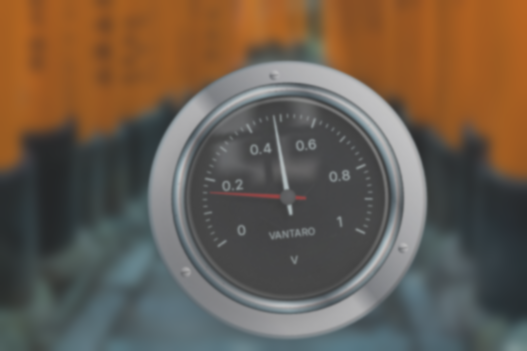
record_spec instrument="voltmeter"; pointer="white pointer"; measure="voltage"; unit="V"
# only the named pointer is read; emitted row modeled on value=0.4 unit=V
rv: value=0.48 unit=V
